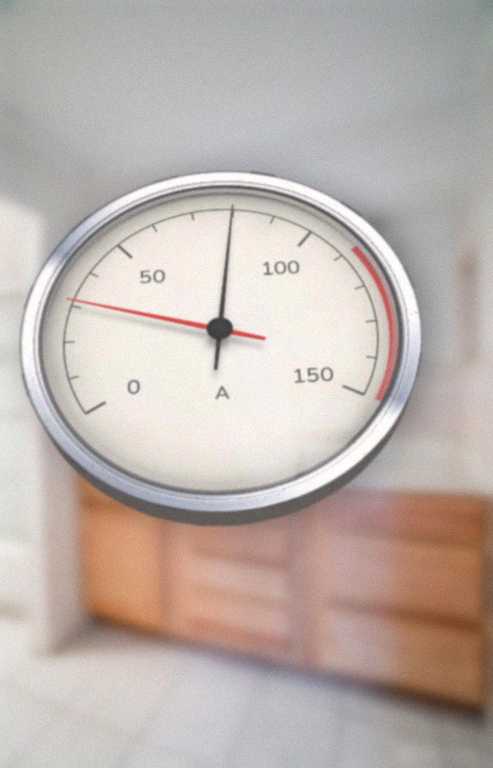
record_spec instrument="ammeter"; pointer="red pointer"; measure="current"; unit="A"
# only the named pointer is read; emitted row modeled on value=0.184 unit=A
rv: value=30 unit=A
